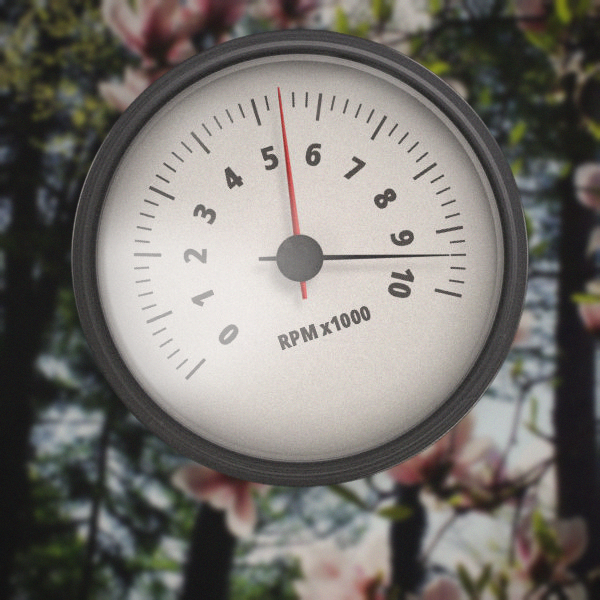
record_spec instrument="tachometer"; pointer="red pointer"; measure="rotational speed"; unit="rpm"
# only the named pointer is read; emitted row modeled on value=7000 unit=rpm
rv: value=5400 unit=rpm
